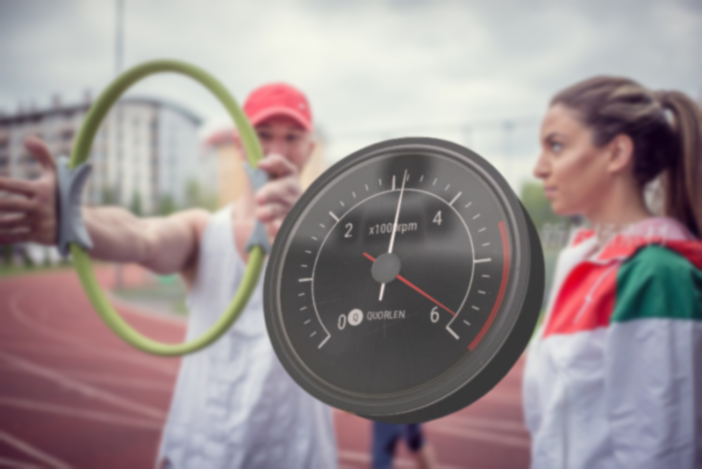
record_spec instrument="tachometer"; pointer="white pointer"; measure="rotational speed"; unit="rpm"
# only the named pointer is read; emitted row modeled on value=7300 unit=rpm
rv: value=3200 unit=rpm
